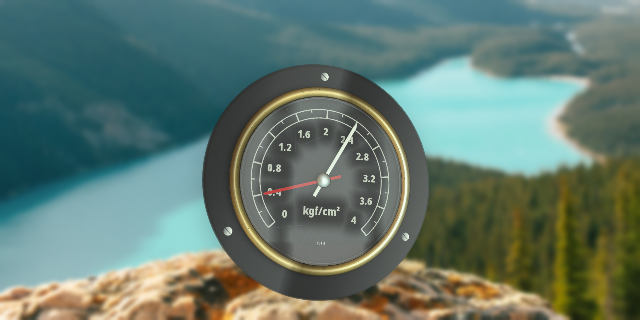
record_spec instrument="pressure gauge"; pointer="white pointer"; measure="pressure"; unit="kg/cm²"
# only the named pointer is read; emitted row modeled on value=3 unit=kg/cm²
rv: value=2.4 unit=kg/cm²
